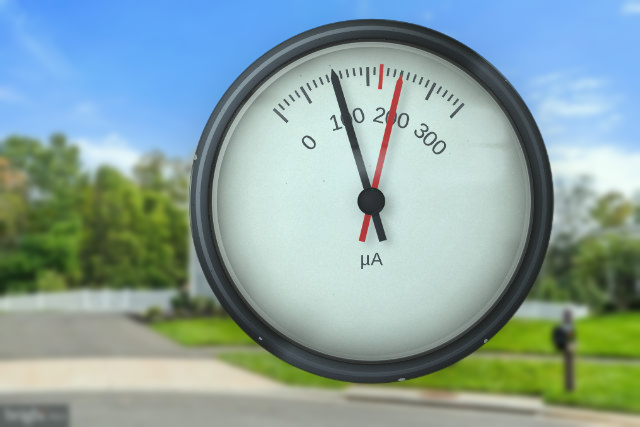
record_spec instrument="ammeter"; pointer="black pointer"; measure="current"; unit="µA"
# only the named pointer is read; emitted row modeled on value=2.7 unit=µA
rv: value=100 unit=µA
